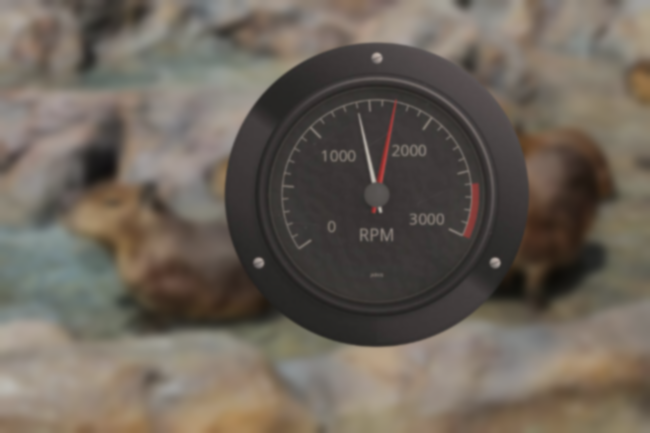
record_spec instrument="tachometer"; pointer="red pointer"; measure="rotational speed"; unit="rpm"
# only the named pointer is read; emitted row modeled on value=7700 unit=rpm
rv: value=1700 unit=rpm
